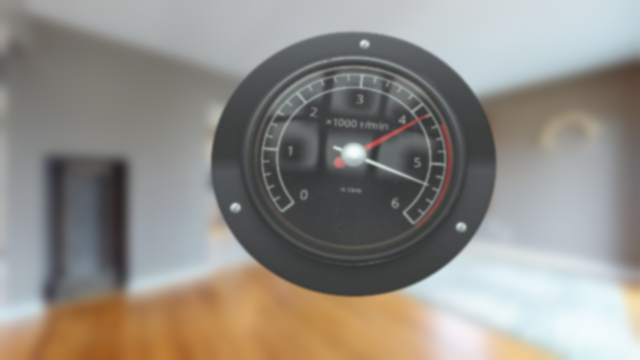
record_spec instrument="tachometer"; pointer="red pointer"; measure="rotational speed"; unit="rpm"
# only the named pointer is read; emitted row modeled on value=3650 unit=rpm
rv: value=4200 unit=rpm
